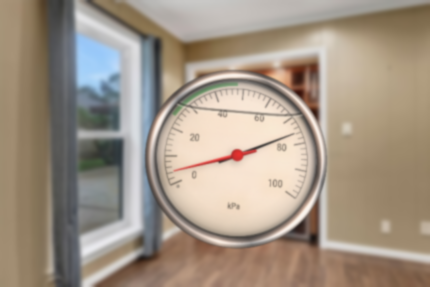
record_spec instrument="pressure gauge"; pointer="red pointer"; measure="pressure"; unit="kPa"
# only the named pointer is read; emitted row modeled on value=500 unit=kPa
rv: value=4 unit=kPa
